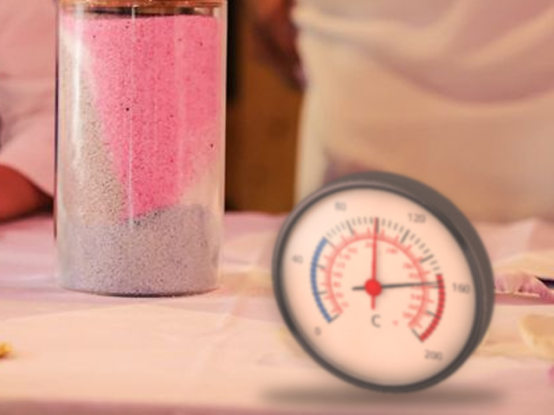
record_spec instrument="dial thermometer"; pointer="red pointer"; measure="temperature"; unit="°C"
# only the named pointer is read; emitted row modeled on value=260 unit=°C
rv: value=100 unit=°C
